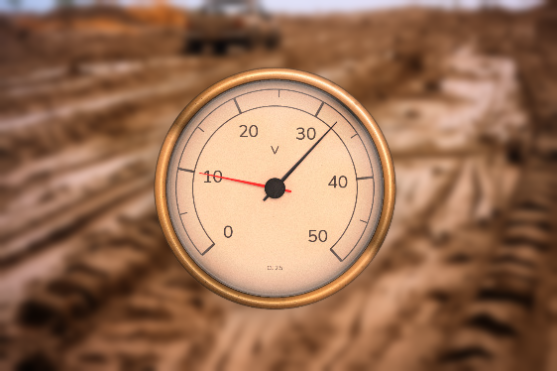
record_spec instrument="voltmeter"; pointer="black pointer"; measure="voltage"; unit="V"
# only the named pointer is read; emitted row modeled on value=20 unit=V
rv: value=32.5 unit=V
